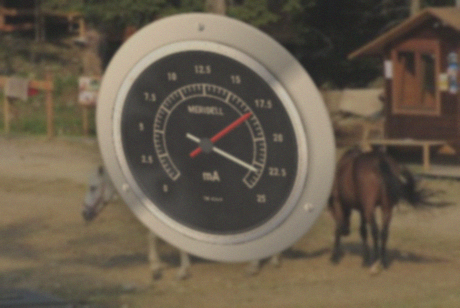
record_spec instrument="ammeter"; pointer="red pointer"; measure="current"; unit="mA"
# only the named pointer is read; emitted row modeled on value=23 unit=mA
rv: value=17.5 unit=mA
